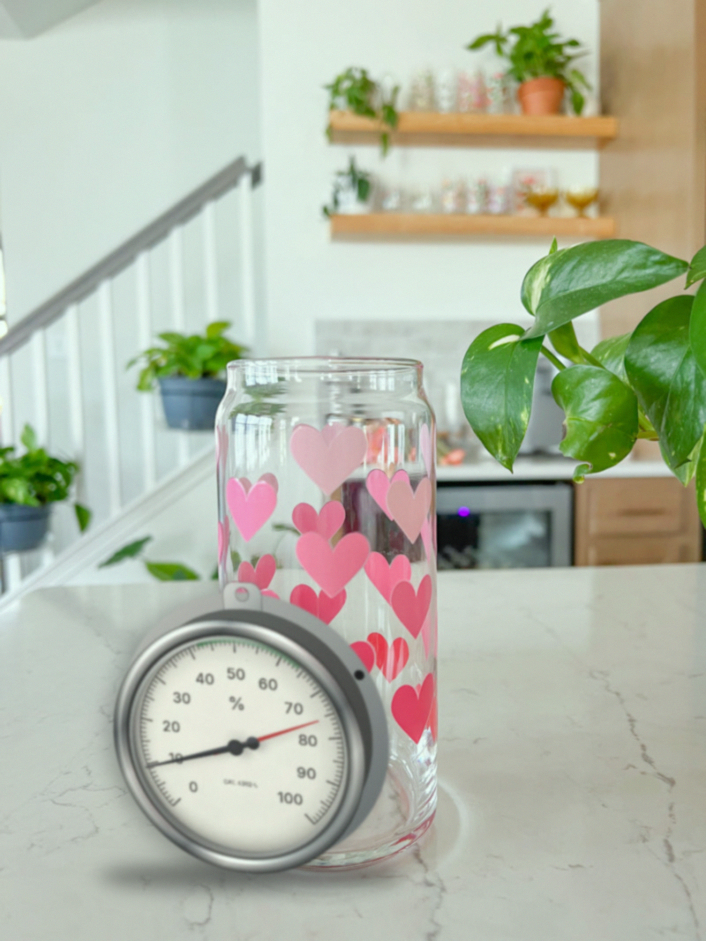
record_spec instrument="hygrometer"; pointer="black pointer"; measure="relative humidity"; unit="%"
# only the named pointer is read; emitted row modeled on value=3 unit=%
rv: value=10 unit=%
